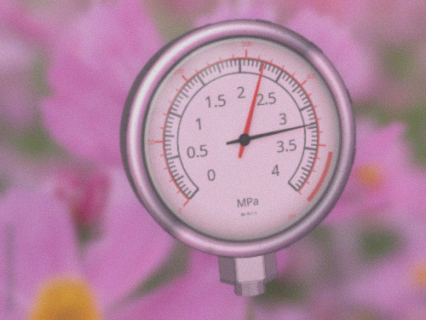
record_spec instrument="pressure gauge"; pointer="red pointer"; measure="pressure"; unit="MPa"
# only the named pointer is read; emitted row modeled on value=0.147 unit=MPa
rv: value=2.25 unit=MPa
